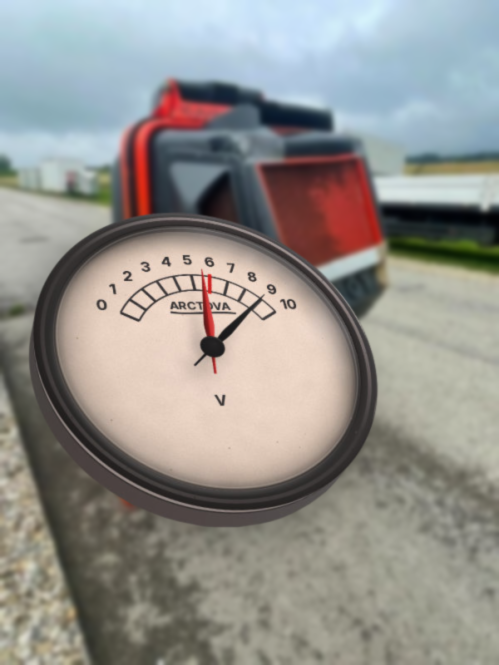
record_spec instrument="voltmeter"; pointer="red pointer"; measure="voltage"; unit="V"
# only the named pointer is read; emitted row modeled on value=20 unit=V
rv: value=5.5 unit=V
